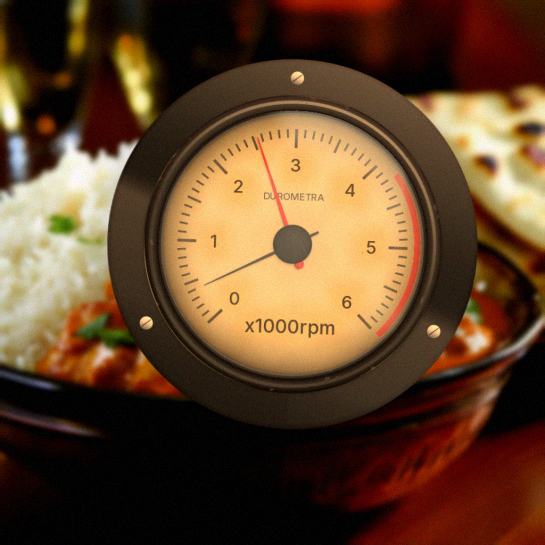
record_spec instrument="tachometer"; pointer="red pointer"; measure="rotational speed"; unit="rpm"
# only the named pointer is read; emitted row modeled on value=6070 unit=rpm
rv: value=2550 unit=rpm
